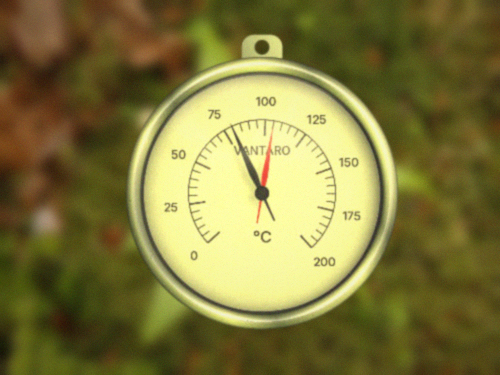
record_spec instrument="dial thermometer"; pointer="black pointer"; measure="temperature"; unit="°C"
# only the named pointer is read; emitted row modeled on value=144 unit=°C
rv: value=80 unit=°C
